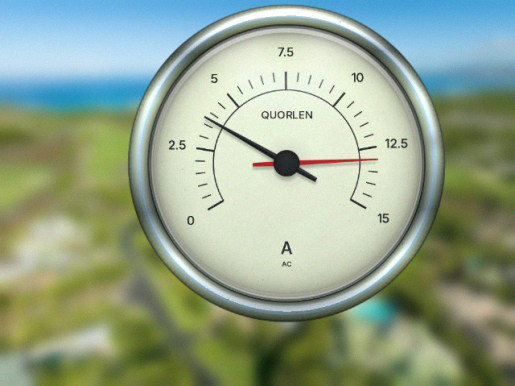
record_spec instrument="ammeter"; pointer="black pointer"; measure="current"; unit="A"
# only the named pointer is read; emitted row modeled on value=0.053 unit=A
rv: value=3.75 unit=A
